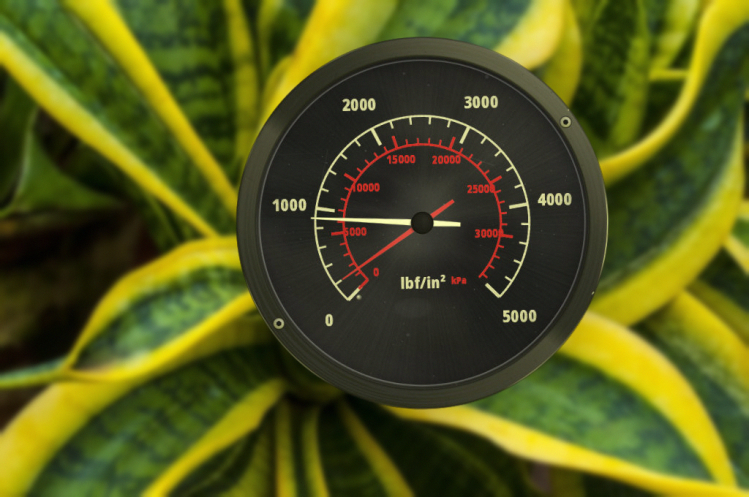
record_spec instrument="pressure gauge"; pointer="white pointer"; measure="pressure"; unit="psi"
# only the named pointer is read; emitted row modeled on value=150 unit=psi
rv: value=900 unit=psi
